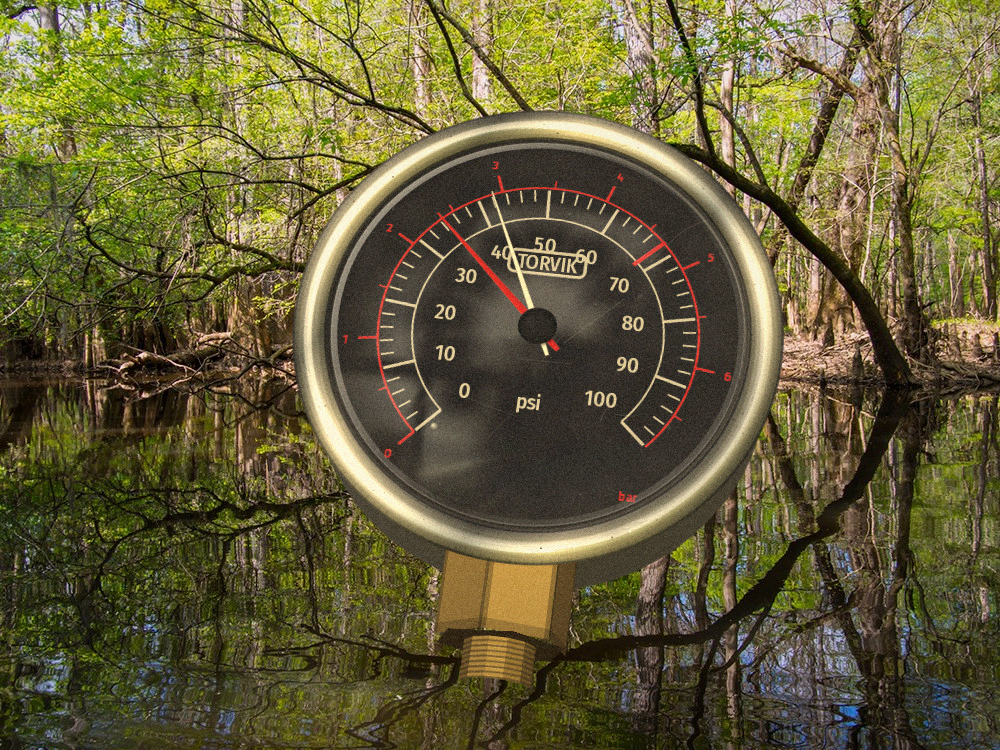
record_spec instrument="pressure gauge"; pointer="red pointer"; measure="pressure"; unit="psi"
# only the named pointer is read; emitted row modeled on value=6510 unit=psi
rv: value=34 unit=psi
